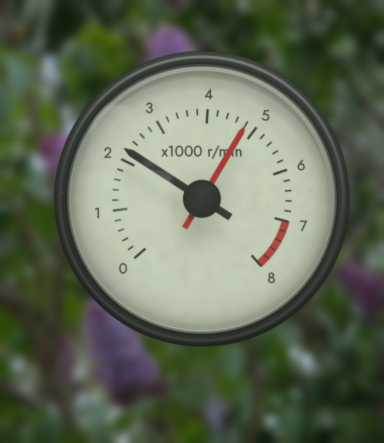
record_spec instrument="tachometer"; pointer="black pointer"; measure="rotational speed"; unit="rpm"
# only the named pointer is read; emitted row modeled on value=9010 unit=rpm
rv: value=2200 unit=rpm
